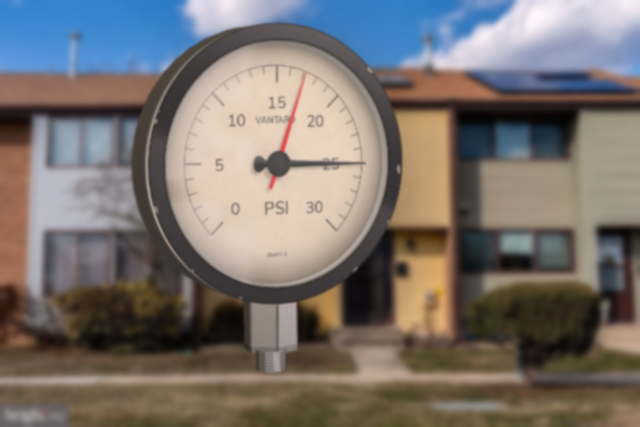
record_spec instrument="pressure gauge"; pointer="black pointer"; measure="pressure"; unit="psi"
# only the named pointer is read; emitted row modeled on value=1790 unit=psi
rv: value=25 unit=psi
